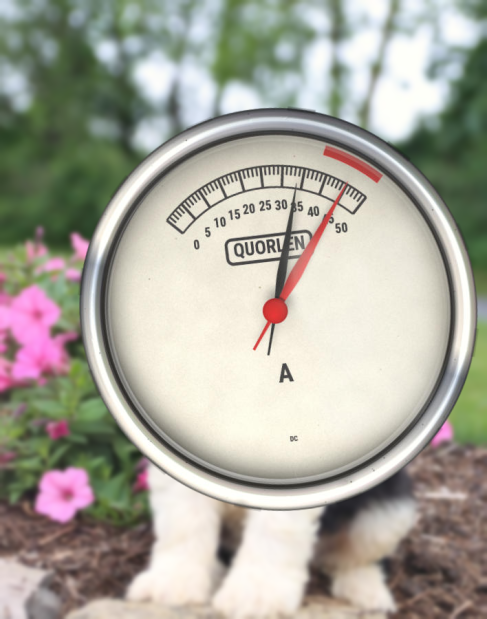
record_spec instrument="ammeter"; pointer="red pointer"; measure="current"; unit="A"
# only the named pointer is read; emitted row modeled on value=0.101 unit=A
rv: value=45 unit=A
